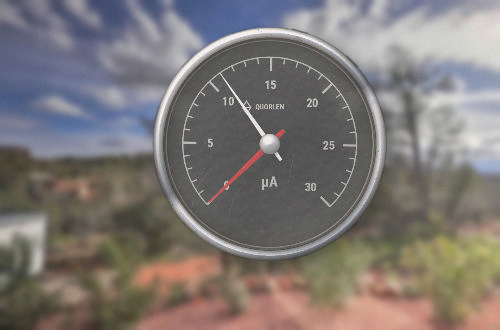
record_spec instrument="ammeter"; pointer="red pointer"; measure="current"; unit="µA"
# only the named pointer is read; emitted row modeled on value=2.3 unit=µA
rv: value=0 unit=µA
